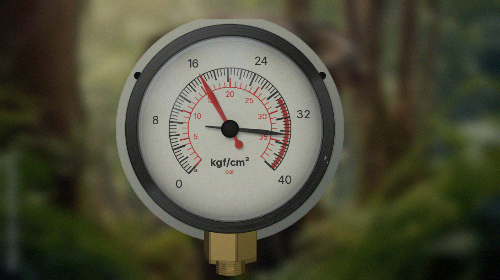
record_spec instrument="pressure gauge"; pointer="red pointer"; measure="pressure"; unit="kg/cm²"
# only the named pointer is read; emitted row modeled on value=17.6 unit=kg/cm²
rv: value=16 unit=kg/cm²
